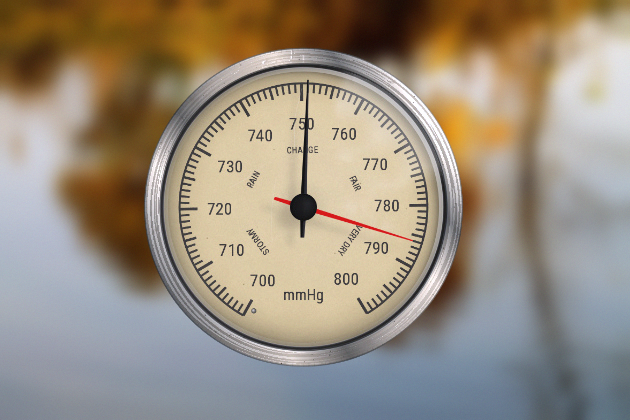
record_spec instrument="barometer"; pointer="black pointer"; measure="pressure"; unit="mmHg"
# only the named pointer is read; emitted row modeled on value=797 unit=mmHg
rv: value=751 unit=mmHg
